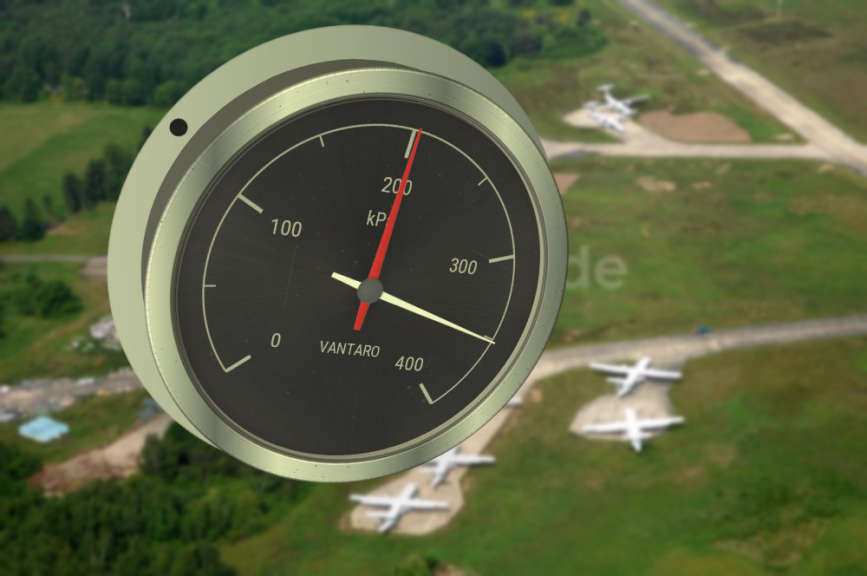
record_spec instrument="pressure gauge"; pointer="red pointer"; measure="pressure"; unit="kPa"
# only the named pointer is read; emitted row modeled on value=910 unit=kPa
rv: value=200 unit=kPa
